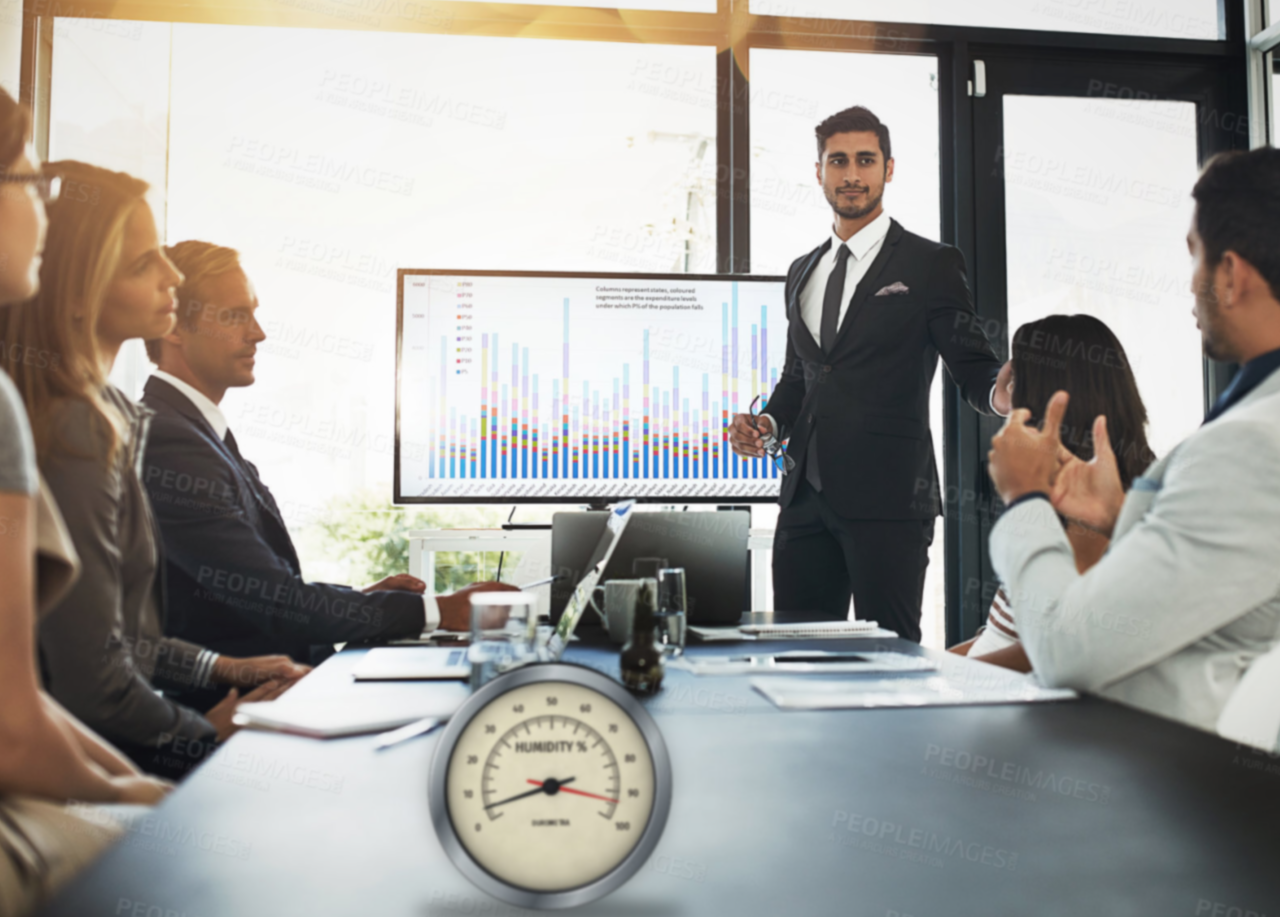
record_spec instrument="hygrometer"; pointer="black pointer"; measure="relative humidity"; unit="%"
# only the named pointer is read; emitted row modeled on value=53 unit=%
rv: value=5 unit=%
